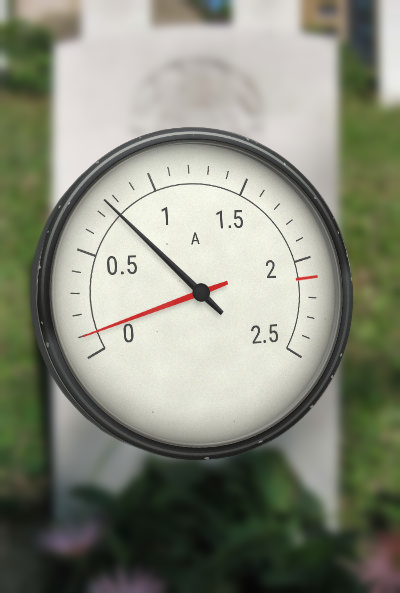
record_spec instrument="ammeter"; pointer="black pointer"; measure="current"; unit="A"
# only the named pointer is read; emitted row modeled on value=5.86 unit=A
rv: value=0.75 unit=A
